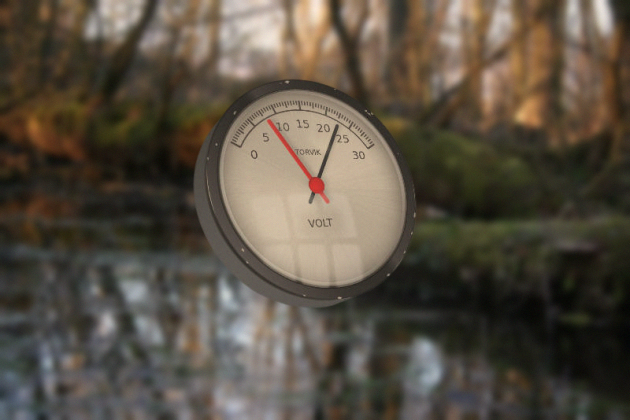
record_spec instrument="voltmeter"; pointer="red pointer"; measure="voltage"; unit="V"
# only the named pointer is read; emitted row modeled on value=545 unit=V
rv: value=7.5 unit=V
